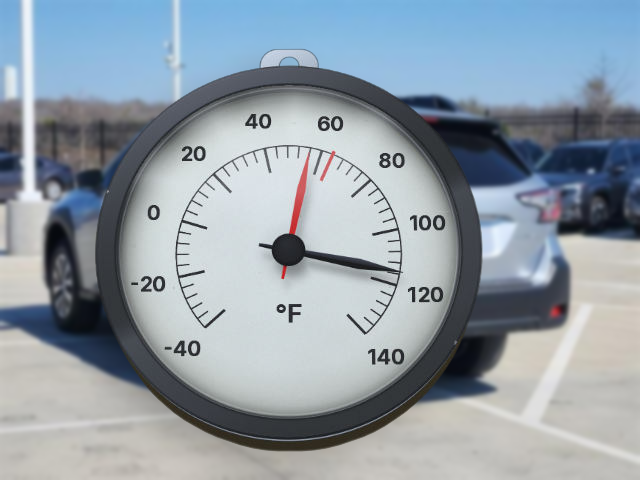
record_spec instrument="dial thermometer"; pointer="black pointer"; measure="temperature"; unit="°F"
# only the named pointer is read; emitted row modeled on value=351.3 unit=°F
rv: value=116 unit=°F
